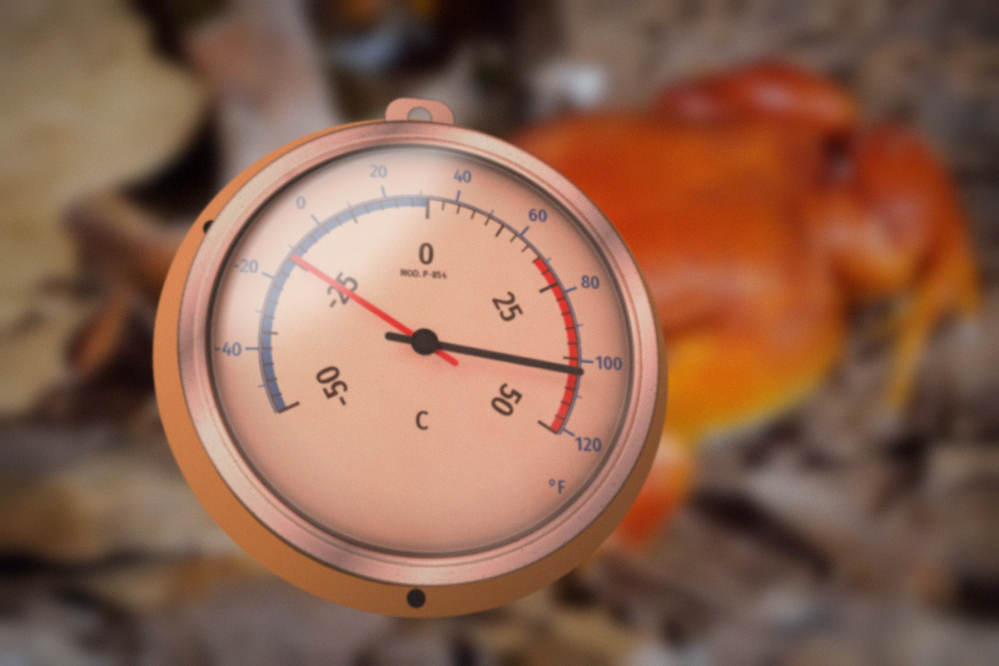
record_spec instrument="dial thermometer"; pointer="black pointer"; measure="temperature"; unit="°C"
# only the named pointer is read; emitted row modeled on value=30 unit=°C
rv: value=40 unit=°C
